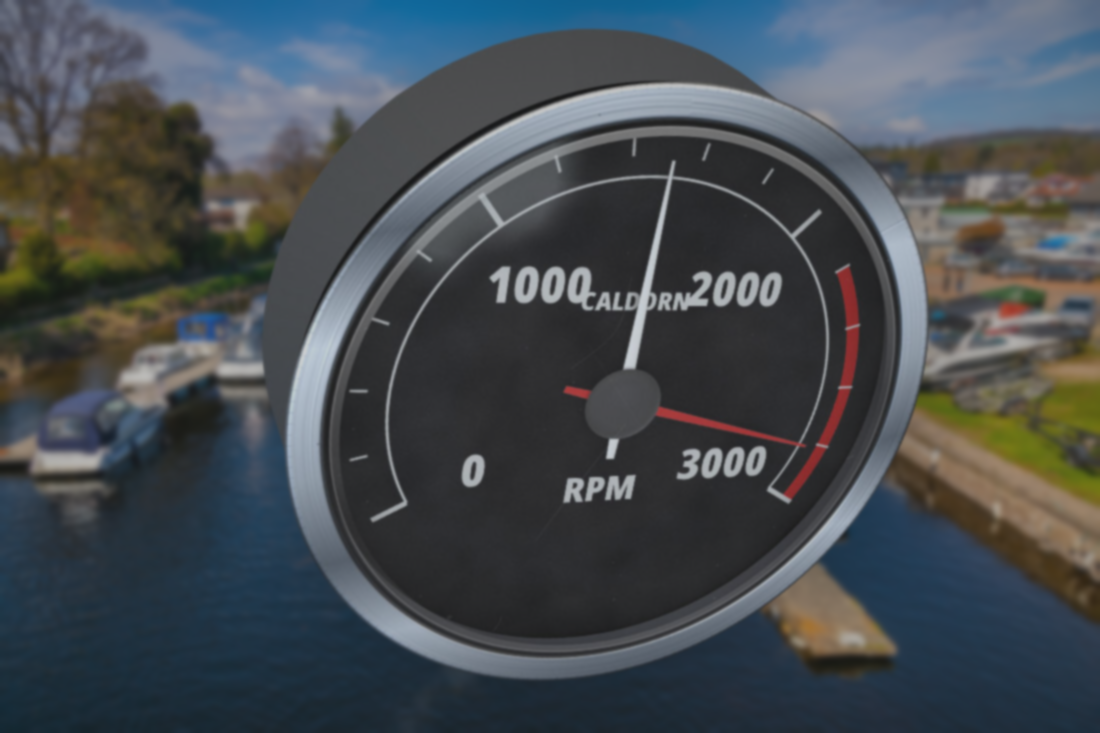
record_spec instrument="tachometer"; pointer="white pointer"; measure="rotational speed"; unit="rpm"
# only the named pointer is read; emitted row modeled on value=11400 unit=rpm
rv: value=1500 unit=rpm
